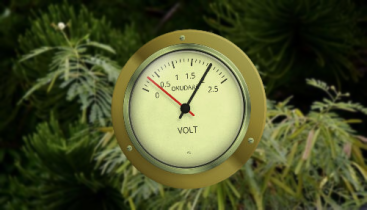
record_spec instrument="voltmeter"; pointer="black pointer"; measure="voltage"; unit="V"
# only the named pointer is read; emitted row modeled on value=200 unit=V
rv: value=2 unit=V
